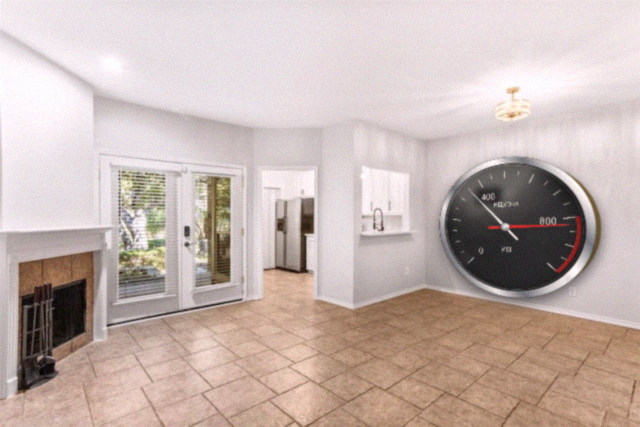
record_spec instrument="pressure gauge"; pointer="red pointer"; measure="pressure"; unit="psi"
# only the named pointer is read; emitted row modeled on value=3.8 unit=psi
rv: value=825 unit=psi
